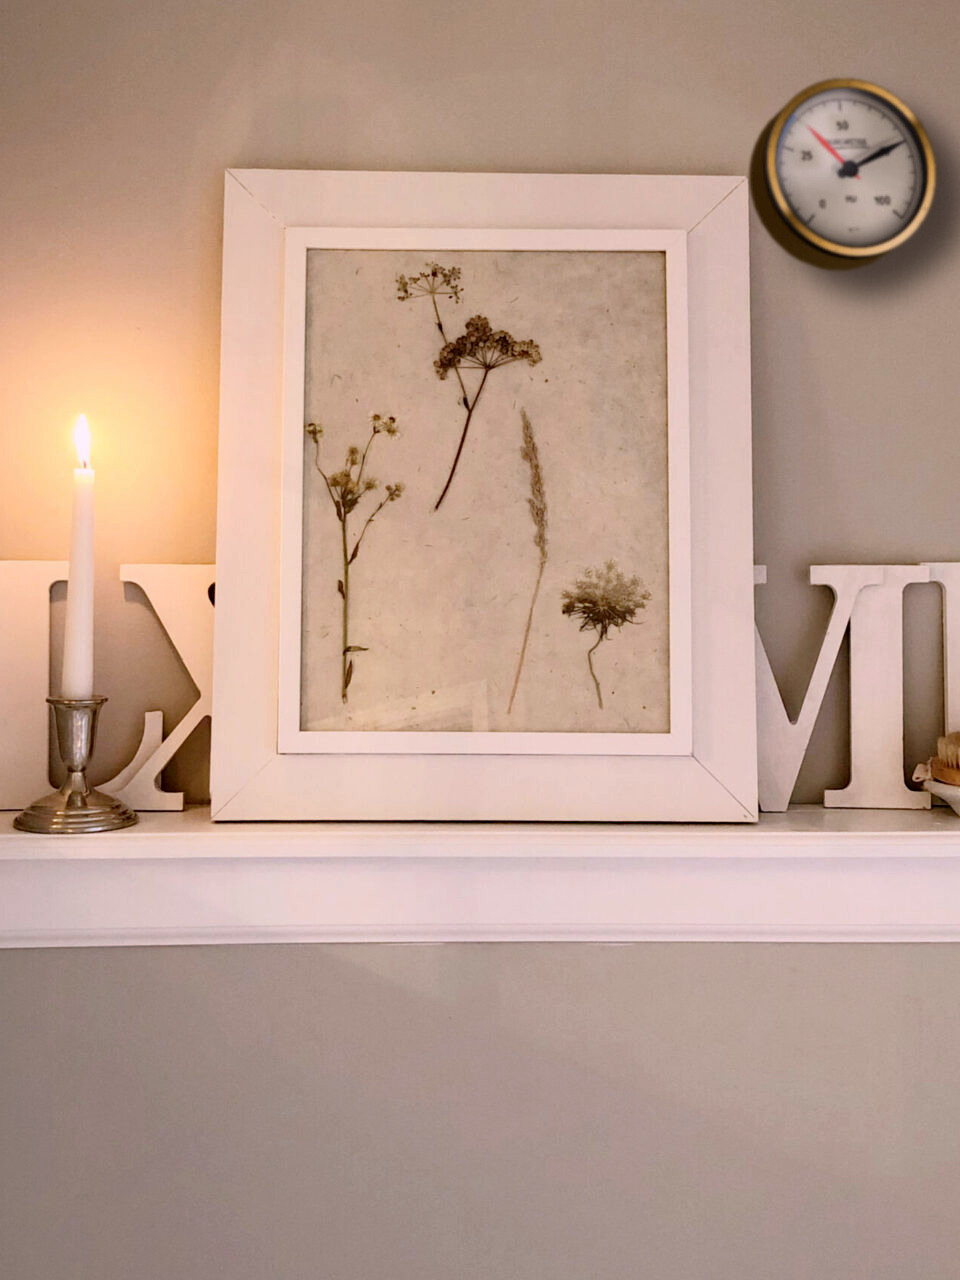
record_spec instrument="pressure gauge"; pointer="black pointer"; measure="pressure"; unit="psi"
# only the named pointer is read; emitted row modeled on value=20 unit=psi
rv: value=75 unit=psi
